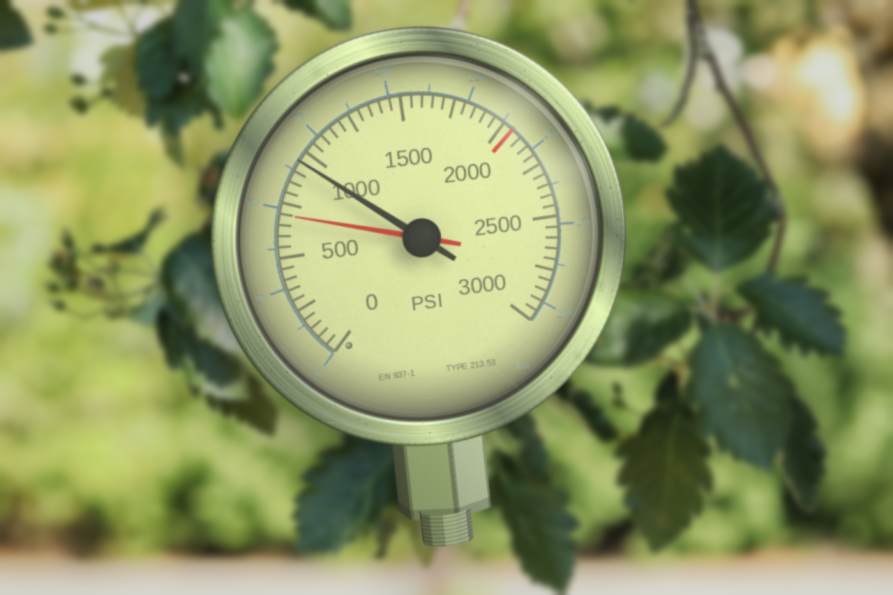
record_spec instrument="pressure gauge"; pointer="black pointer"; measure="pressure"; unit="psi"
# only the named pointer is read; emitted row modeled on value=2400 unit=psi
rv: value=950 unit=psi
